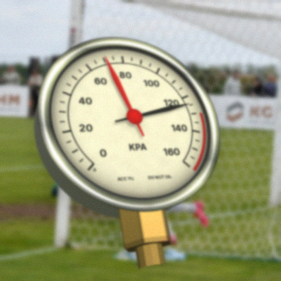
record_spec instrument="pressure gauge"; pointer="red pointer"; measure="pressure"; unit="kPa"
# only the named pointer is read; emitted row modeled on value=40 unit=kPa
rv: value=70 unit=kPa
